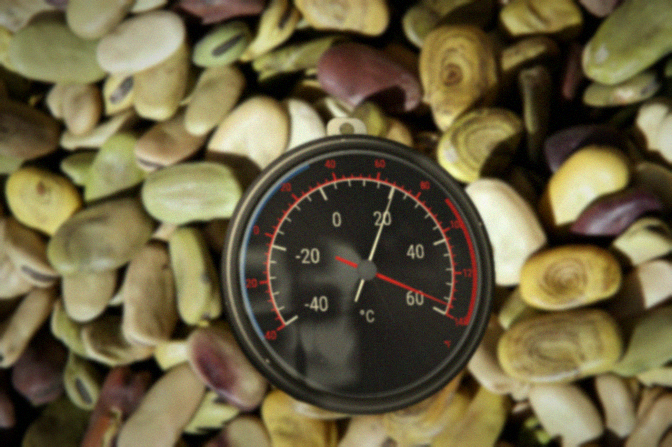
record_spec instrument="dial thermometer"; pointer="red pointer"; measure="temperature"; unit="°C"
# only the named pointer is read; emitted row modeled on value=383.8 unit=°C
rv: value=58 unit=°C
